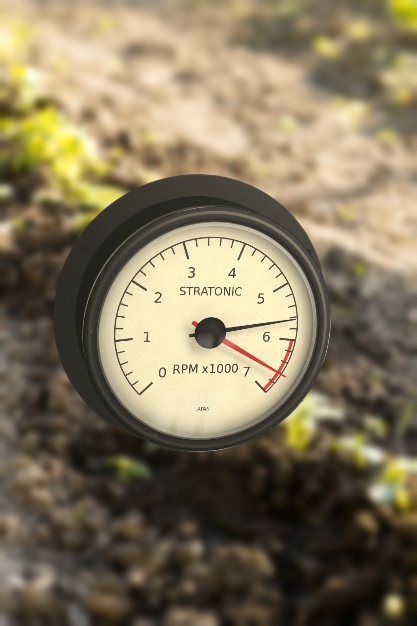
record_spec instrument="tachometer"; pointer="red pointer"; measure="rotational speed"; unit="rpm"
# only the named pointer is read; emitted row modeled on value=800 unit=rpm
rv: value=6600 unit=rpm
